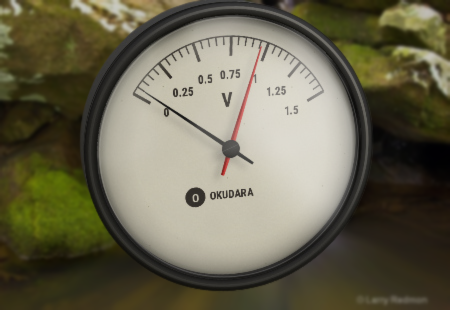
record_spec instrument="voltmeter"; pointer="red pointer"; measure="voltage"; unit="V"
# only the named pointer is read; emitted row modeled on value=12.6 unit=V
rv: value=0.95 unit=V
